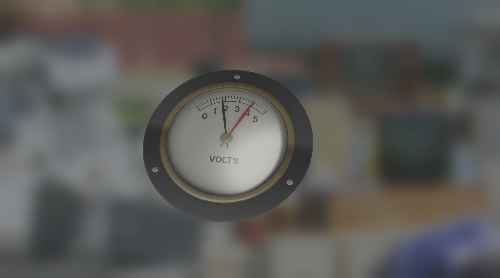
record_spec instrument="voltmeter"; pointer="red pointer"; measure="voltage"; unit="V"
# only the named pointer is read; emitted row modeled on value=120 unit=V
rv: value=4 unit=V
